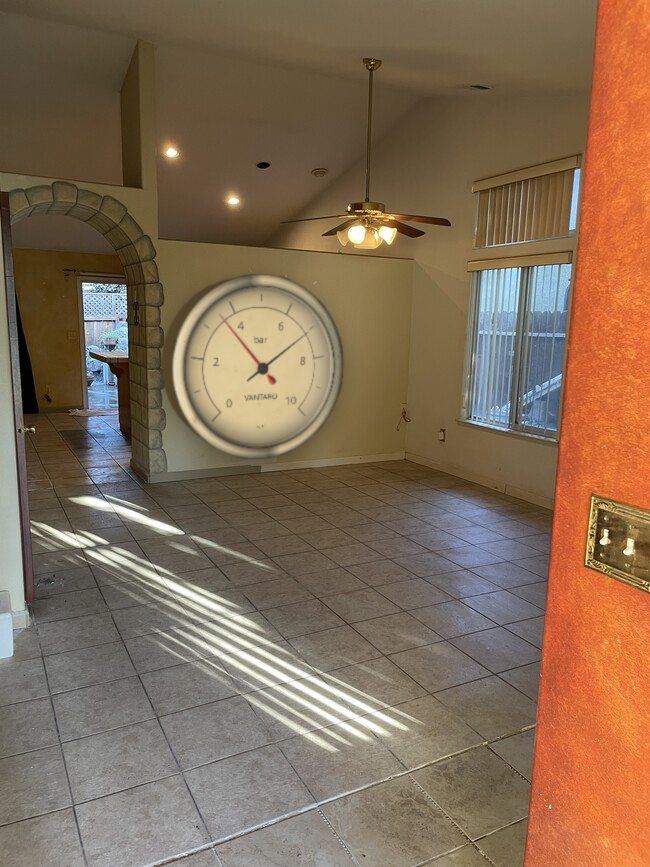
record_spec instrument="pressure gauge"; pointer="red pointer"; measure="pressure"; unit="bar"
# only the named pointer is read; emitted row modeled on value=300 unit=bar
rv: value=3.5 unit=bar
